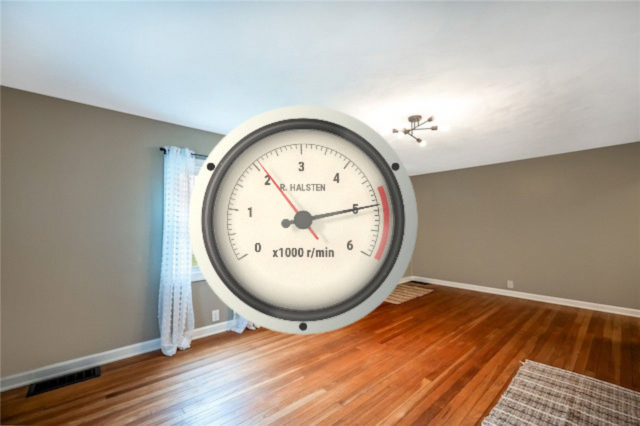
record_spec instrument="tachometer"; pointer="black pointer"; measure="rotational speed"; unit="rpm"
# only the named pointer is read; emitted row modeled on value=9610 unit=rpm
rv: value=5000 unit=rpm
